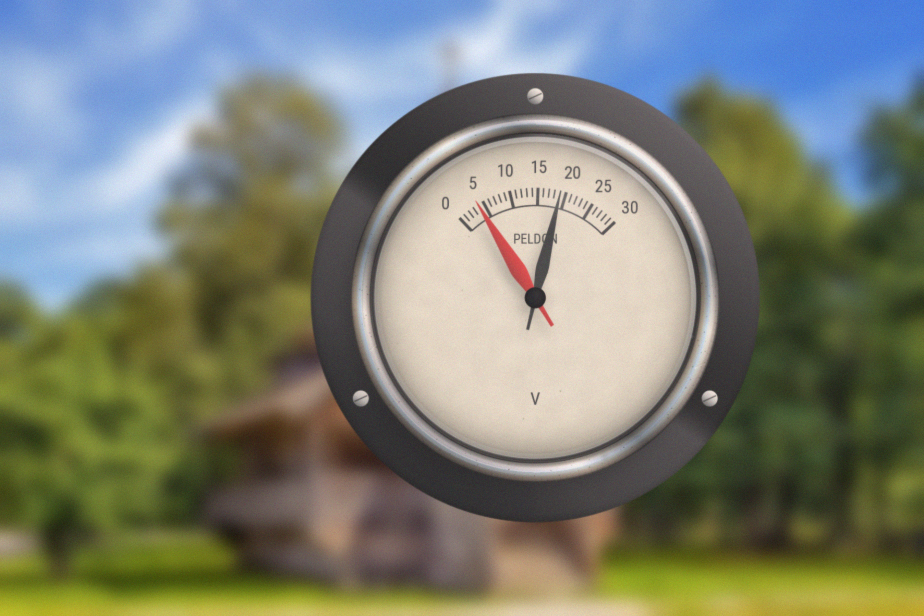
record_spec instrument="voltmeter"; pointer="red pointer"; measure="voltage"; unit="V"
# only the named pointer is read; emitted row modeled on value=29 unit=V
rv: value=4 unit=V
